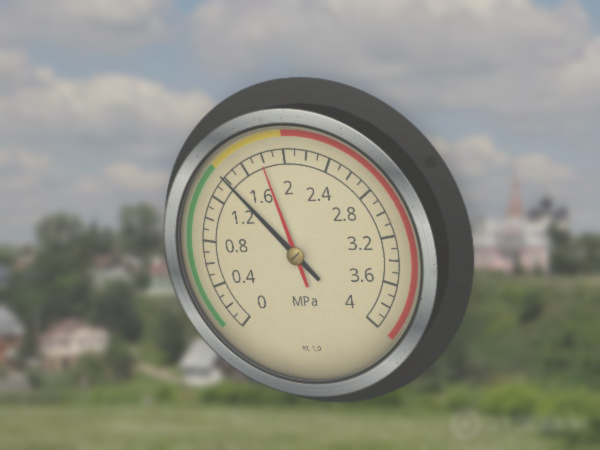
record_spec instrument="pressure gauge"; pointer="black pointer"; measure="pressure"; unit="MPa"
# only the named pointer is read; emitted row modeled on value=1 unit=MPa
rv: value=1.4 unit=MPa
